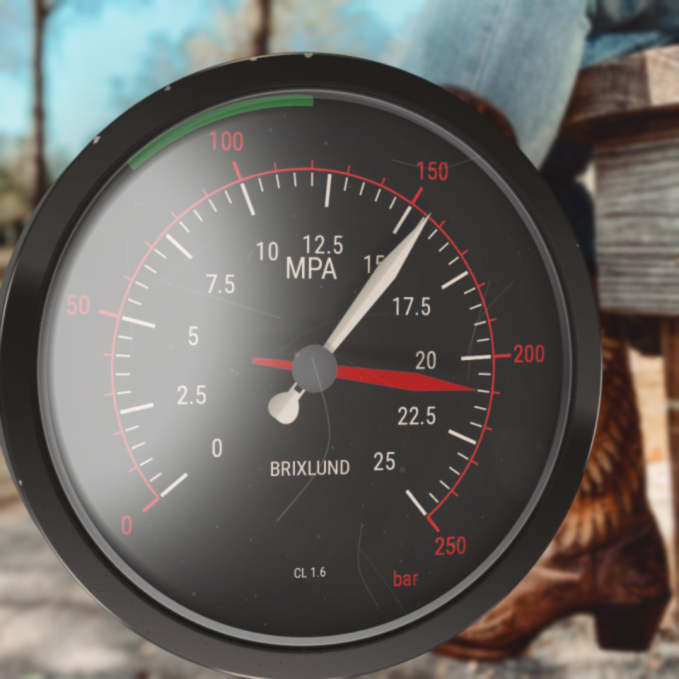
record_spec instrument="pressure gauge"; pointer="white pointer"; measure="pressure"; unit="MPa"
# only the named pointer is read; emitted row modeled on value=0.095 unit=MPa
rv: value=15.5 unit=MPa
